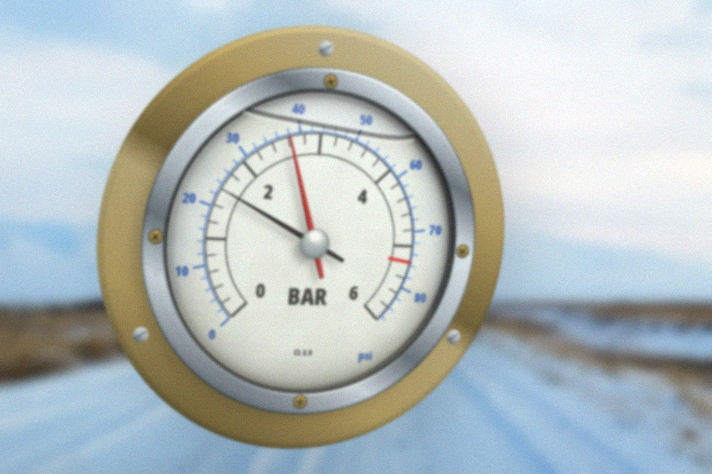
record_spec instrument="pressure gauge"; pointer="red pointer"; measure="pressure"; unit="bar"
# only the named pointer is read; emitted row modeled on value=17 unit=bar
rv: value=2.6 unit=bar
